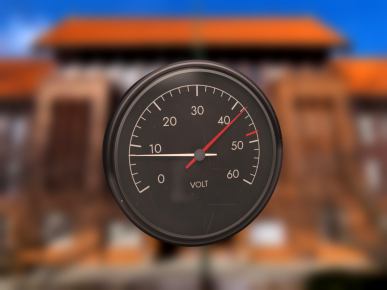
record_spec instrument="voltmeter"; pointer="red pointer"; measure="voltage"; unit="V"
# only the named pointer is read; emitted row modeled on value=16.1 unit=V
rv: value=42 unit=V
